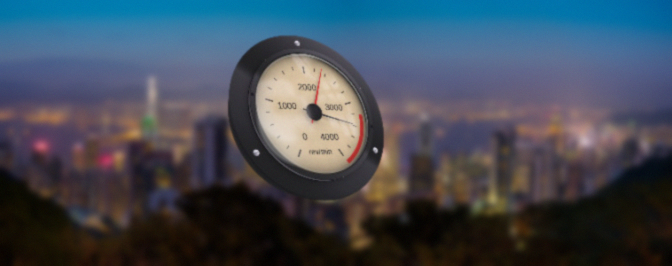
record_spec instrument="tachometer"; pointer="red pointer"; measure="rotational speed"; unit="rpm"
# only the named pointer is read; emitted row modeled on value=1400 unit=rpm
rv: value=2300 unit=rpm
